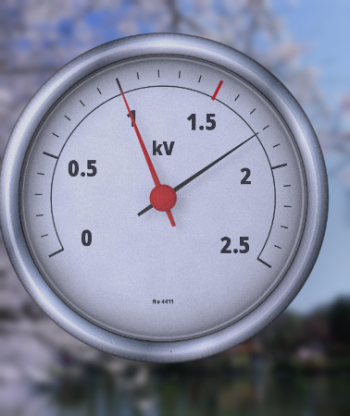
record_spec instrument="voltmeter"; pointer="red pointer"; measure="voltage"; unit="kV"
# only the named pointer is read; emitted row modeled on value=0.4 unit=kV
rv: value=1 unit=kV
